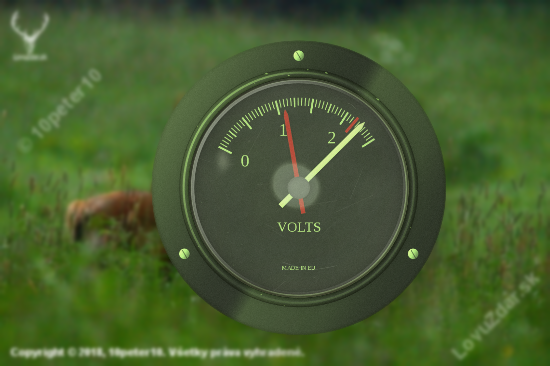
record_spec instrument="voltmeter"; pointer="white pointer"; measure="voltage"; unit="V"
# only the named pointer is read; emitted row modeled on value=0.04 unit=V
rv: value=2.25 unit=V
